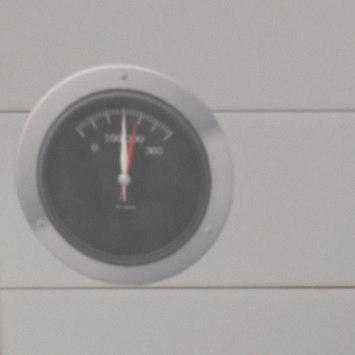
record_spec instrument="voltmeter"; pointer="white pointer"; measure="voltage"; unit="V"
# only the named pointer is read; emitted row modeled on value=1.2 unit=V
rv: value=150 unit=V
